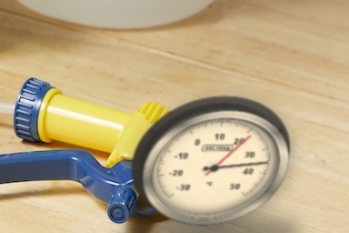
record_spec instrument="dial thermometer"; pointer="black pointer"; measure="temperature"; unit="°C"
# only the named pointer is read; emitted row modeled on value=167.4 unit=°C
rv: value=35 unit=°C
